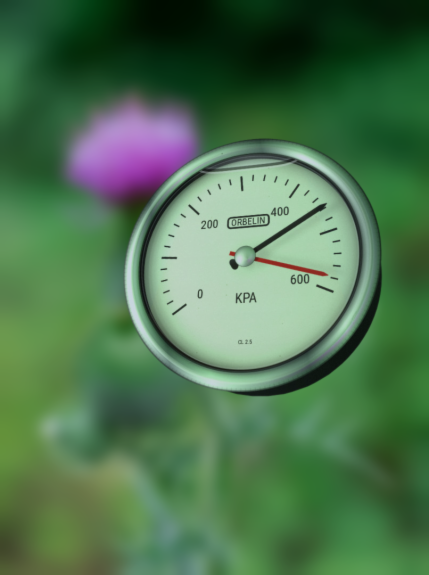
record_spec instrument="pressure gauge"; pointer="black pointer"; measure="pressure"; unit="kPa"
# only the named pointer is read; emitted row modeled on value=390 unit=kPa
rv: value=460 unit=kPa
